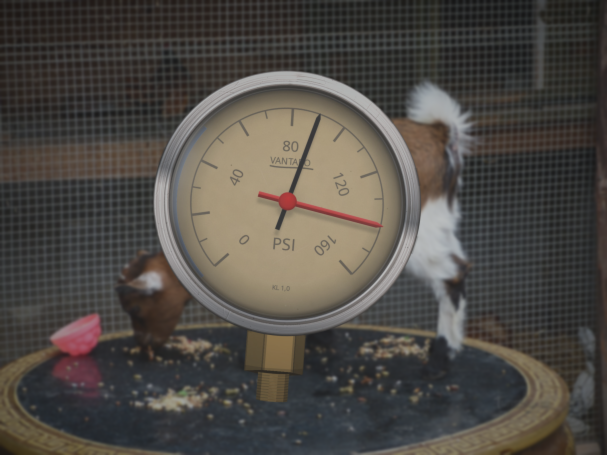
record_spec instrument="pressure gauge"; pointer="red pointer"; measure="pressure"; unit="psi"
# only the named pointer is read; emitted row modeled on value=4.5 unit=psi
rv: value=140 unit=psi
